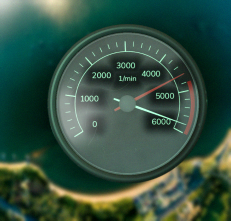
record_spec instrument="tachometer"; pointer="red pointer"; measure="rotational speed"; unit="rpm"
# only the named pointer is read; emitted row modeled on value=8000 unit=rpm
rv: value=4600 unit=rpm
